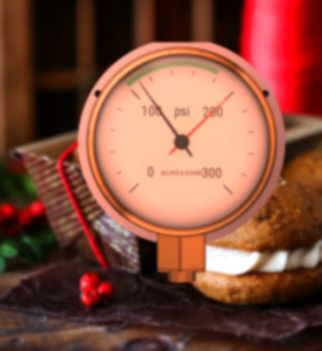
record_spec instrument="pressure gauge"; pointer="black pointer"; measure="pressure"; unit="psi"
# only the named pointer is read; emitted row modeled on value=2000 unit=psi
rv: value=110 unit=psi
